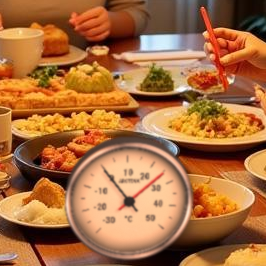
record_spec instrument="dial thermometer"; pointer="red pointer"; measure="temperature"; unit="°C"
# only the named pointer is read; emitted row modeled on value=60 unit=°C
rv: value=25 unit=°C
